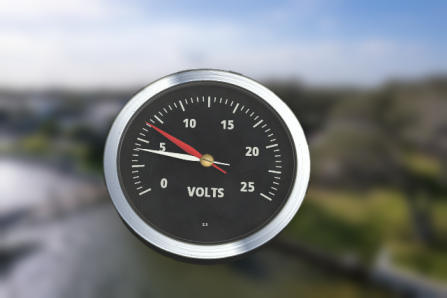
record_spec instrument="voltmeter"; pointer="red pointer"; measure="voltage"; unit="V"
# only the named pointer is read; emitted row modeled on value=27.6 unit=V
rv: value=6.5 unit=V
